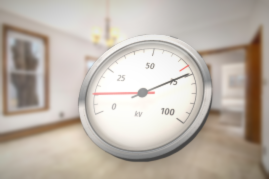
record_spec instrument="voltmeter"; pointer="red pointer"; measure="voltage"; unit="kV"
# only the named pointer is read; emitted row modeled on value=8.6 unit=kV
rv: value=10 unit=kV
